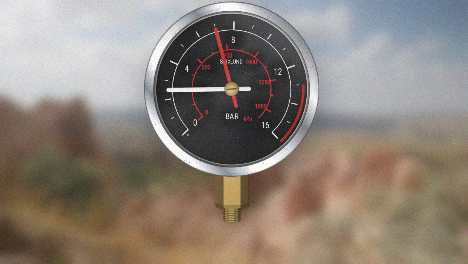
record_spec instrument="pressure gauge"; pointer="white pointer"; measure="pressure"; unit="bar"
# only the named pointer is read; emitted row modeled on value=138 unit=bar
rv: value=2.5 unit=bar
